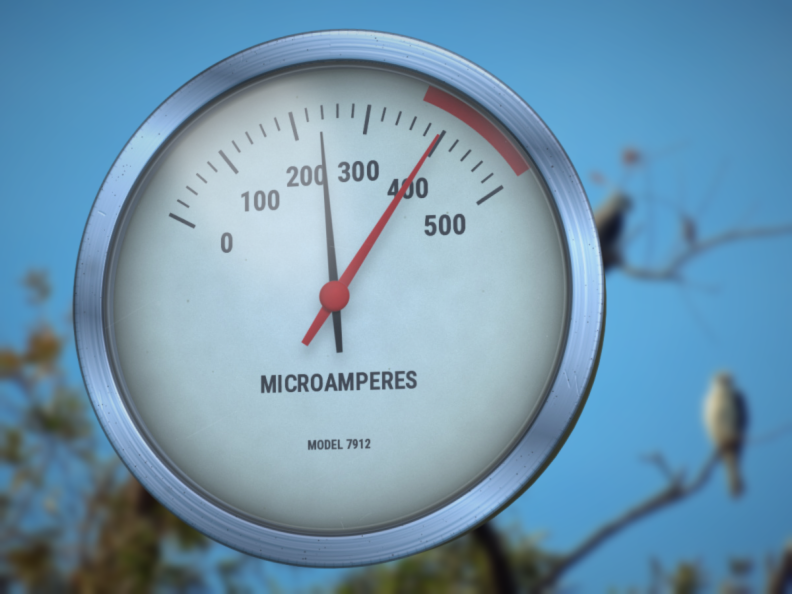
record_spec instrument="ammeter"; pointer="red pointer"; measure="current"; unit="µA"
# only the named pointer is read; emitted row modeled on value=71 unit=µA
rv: value=400 unit=µA
